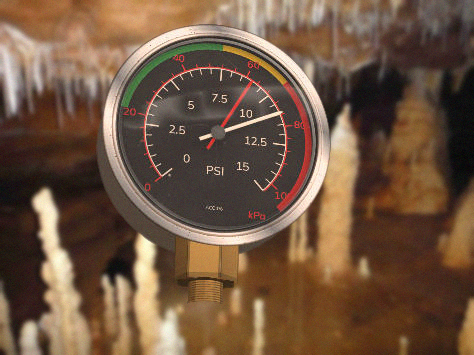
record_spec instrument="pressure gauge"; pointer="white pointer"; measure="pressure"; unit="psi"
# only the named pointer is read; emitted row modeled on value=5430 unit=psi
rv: value=11 unit=psi
